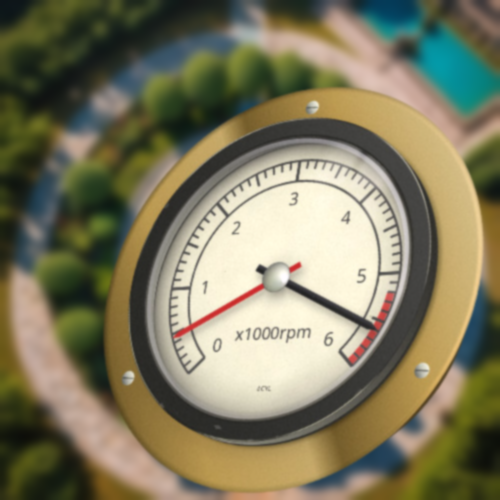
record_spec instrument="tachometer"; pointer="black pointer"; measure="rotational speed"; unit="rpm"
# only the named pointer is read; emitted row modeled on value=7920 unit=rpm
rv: value=5600 unit=rpm
